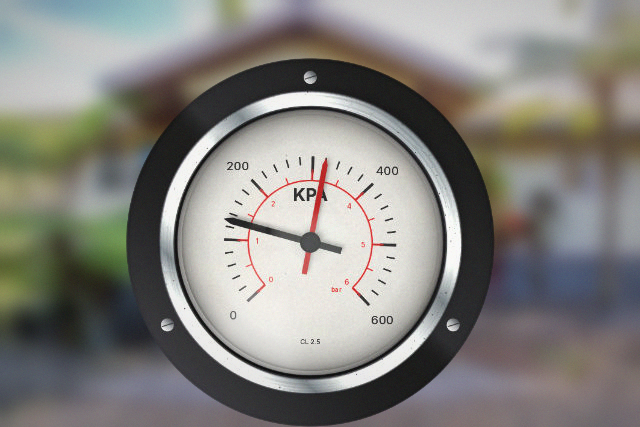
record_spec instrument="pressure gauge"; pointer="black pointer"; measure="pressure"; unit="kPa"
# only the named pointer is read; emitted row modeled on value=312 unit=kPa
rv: value=130 unit=kPa
